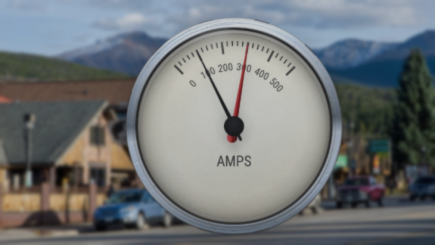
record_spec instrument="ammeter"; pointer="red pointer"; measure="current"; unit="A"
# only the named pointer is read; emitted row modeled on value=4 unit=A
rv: value=300 unit=A
